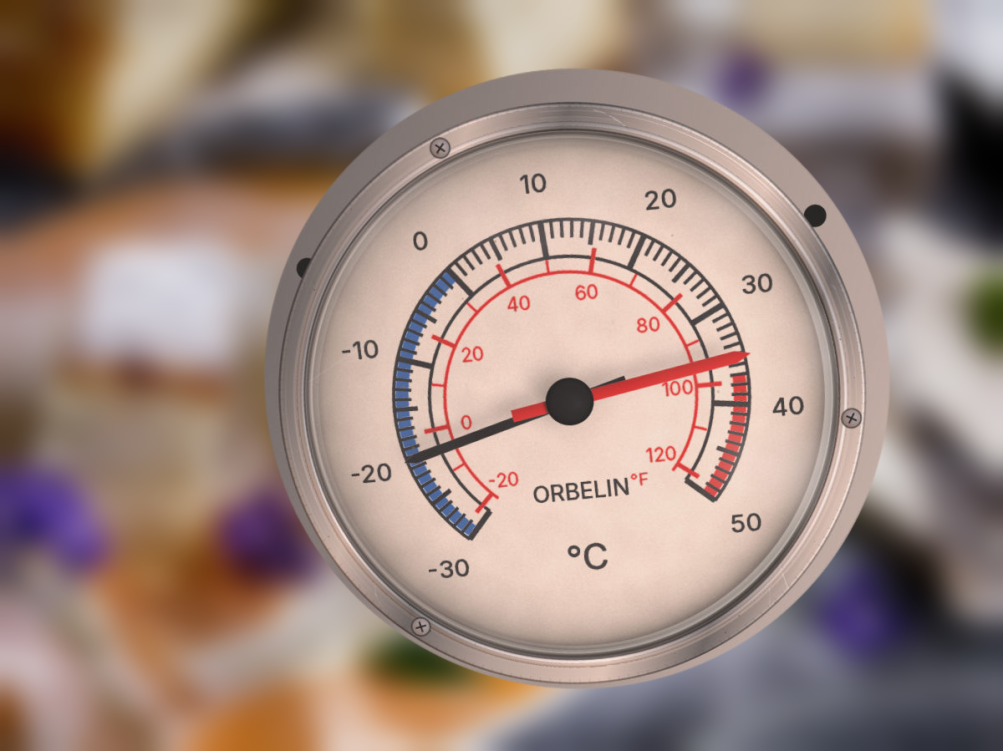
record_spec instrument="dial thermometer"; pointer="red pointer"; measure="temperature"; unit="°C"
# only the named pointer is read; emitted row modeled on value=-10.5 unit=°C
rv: value=35 unit=°C
